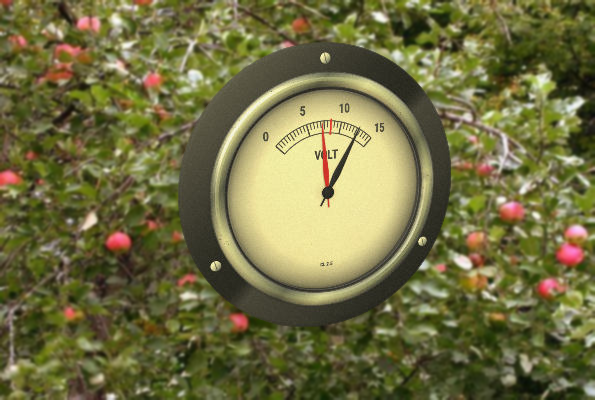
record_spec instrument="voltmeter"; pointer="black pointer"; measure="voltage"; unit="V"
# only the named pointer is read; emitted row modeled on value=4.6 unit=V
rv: value=12.5 unit=V
